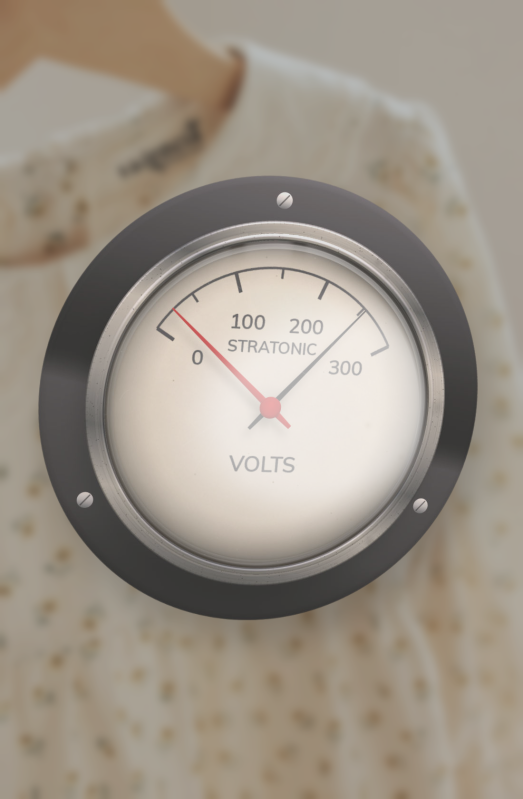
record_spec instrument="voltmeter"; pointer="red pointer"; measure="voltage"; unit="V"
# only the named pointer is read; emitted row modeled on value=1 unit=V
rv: value=25 unit=V
